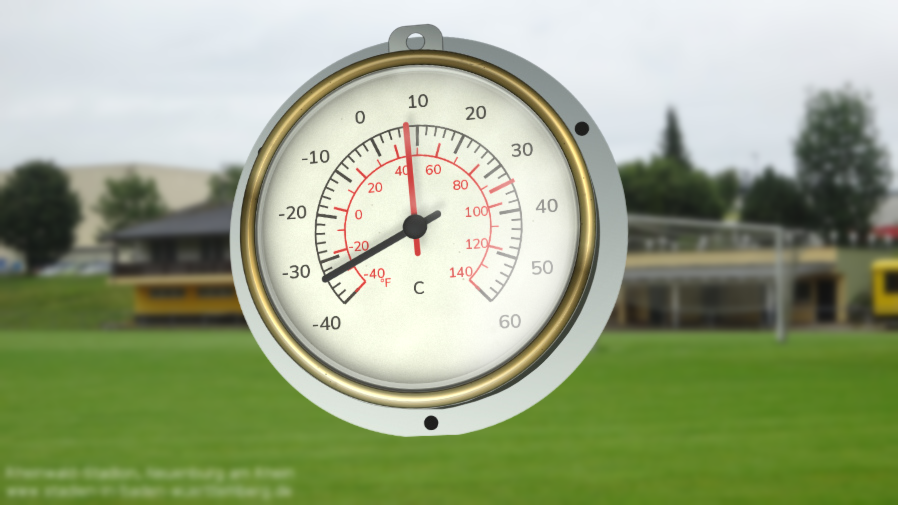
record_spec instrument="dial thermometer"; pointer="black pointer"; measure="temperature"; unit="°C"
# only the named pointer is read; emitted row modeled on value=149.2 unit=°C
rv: value=-34 unit=°C
